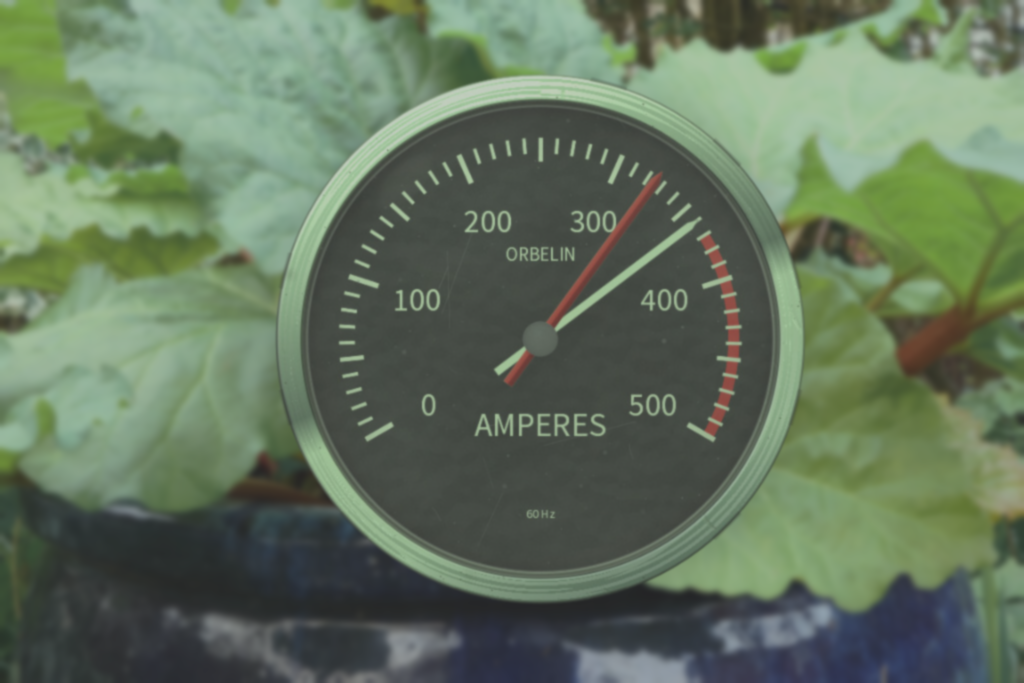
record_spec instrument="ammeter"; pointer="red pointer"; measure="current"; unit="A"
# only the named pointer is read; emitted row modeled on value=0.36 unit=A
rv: value=325 unit=A
